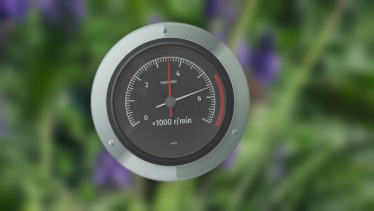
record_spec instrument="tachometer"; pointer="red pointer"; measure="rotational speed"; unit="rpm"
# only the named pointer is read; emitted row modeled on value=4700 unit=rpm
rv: value=3500 unit=rpm
